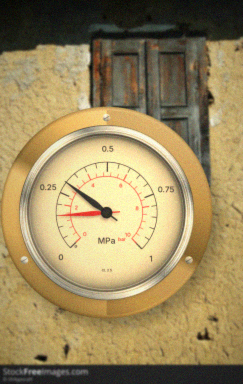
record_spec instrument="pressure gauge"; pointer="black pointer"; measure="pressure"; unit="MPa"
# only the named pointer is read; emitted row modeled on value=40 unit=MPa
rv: value=0.3 unit=MPa
